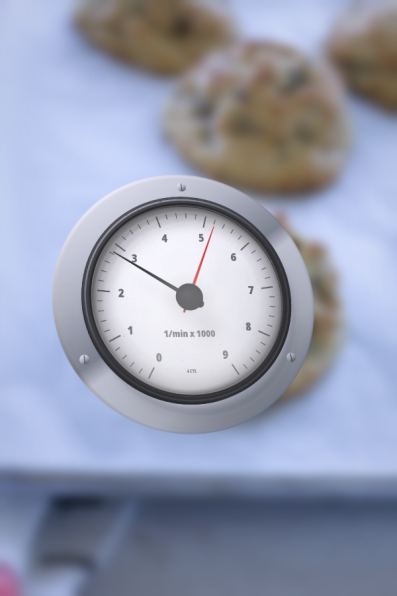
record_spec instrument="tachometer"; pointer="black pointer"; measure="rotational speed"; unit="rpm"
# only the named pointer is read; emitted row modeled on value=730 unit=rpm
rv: value=2800 unit=rpm
